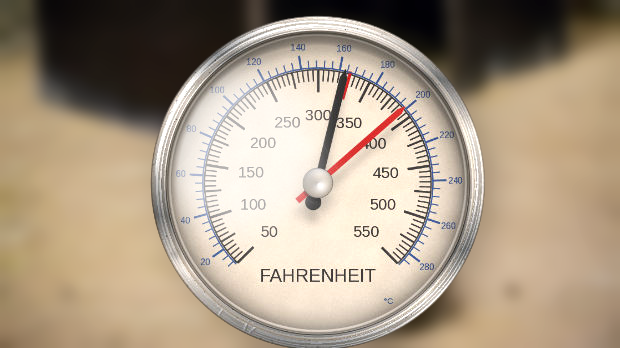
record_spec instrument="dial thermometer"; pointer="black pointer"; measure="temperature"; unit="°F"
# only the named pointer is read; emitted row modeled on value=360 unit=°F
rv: value=325 unit=°F
